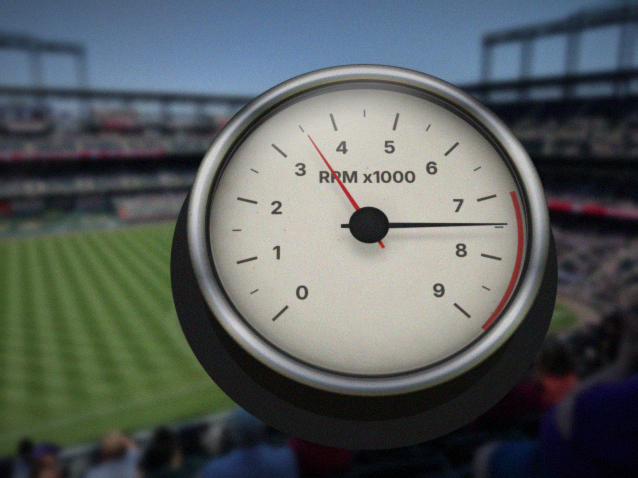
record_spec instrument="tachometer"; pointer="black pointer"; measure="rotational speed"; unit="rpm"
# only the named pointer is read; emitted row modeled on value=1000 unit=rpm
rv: value=7500 unit=rpm
